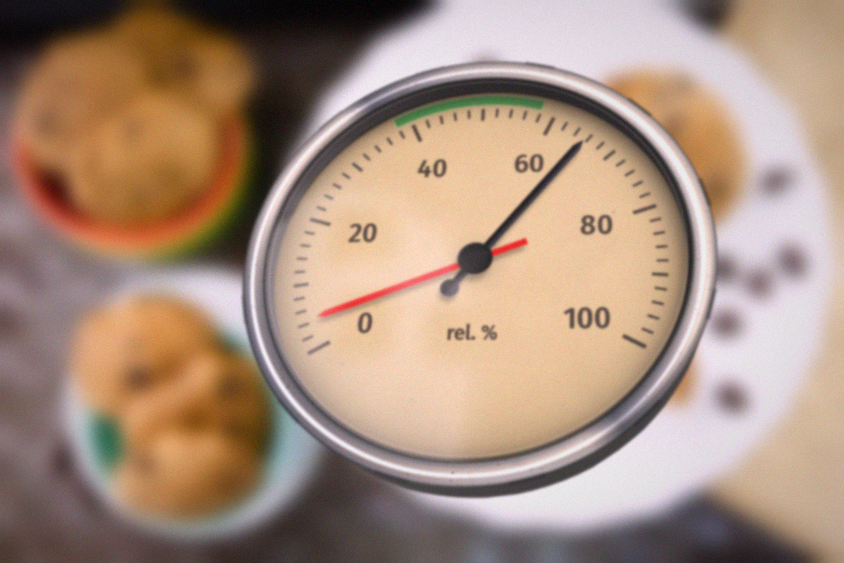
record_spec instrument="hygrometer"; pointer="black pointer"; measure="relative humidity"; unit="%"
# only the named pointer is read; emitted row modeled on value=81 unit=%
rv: value=66 unit=%
